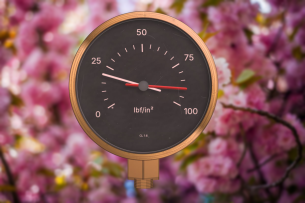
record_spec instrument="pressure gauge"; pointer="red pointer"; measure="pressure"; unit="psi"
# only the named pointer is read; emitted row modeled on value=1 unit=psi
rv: value=90 unit=psi
